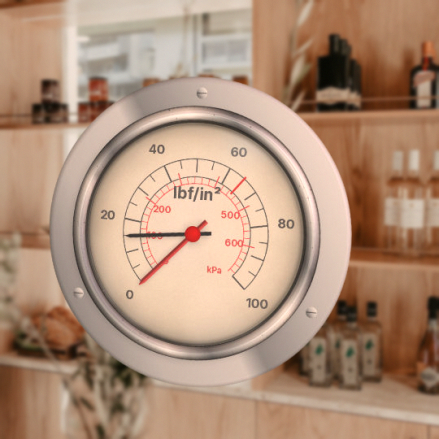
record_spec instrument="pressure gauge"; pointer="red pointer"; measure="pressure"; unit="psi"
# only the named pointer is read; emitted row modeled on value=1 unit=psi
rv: value=0 unit=psi
